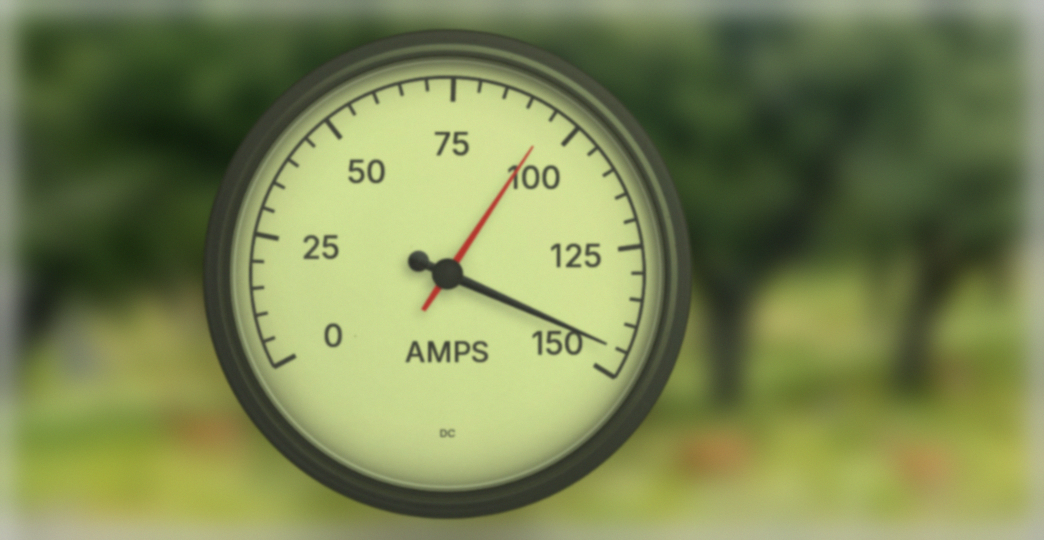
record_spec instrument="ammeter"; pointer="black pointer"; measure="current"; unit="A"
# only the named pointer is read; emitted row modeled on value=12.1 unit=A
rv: value=145 unit=A
